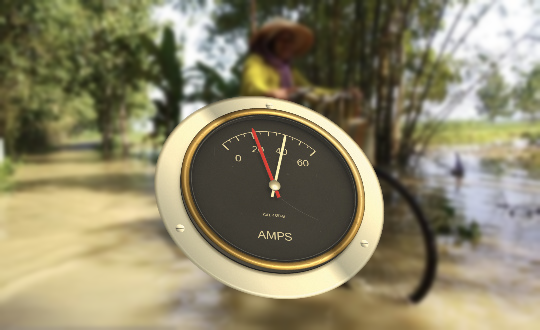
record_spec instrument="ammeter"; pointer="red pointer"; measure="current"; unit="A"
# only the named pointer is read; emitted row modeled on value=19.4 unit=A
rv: value=20 unit=A
